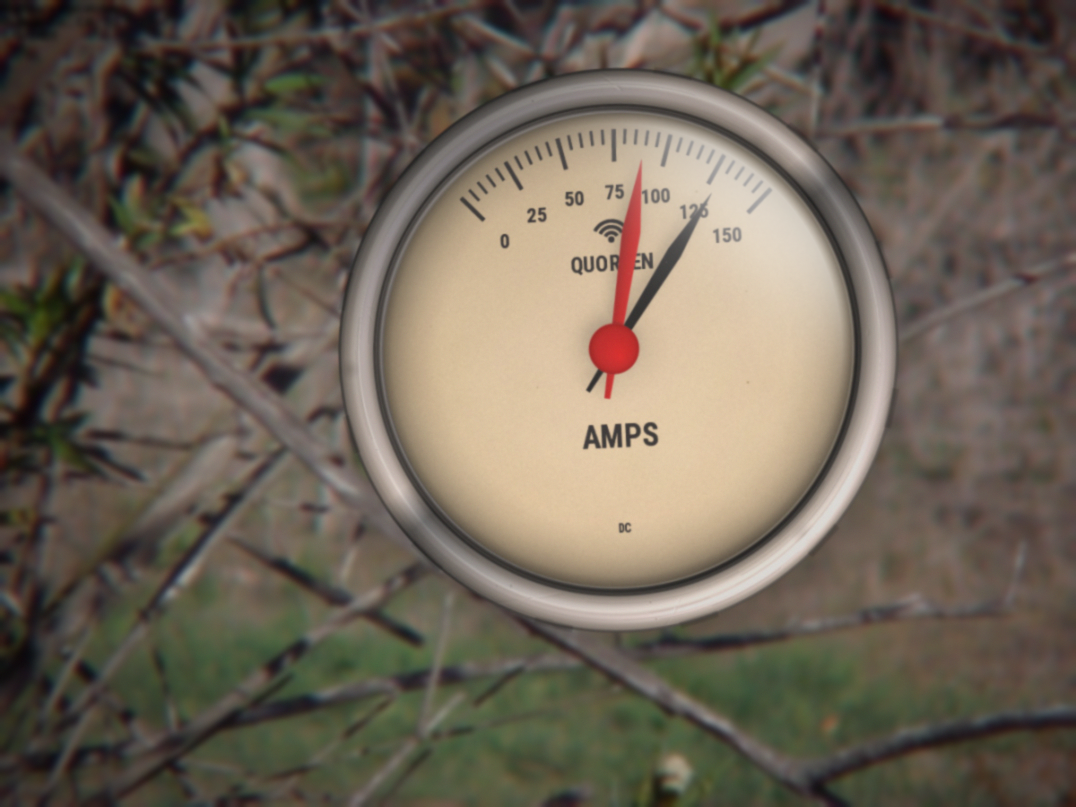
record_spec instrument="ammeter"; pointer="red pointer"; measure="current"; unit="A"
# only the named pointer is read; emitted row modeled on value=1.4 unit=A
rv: value=90 unit=A
